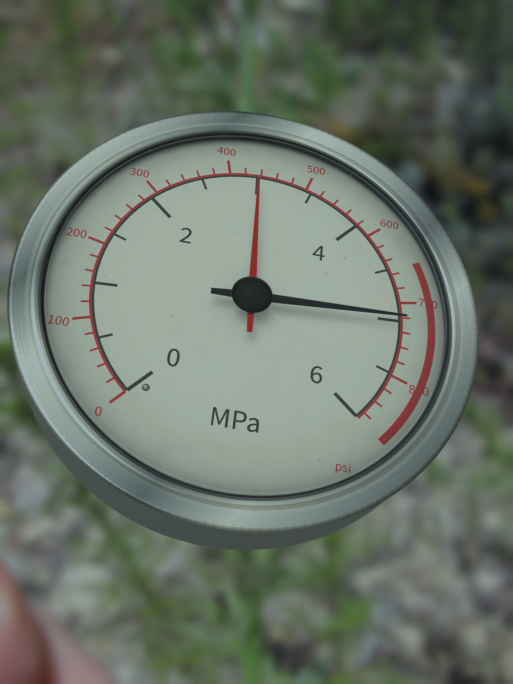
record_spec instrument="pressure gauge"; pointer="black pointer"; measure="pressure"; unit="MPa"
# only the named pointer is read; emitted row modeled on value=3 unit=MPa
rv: value=5 unit=MPa
